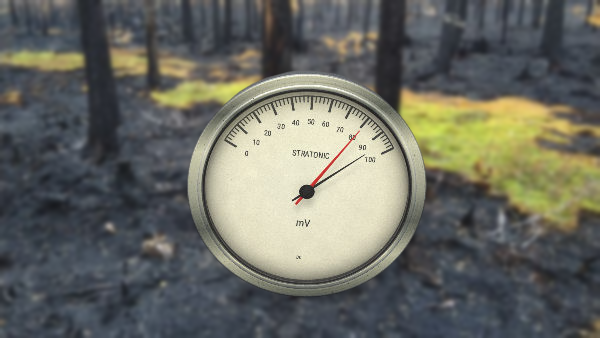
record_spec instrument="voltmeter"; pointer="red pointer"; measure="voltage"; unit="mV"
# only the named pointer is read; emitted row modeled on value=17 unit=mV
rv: value=80 unit=mV
